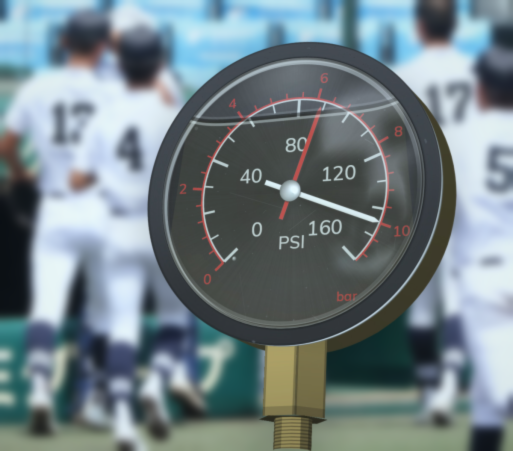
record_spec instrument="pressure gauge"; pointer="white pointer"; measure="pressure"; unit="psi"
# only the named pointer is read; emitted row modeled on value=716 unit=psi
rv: value=145 unit=psi
